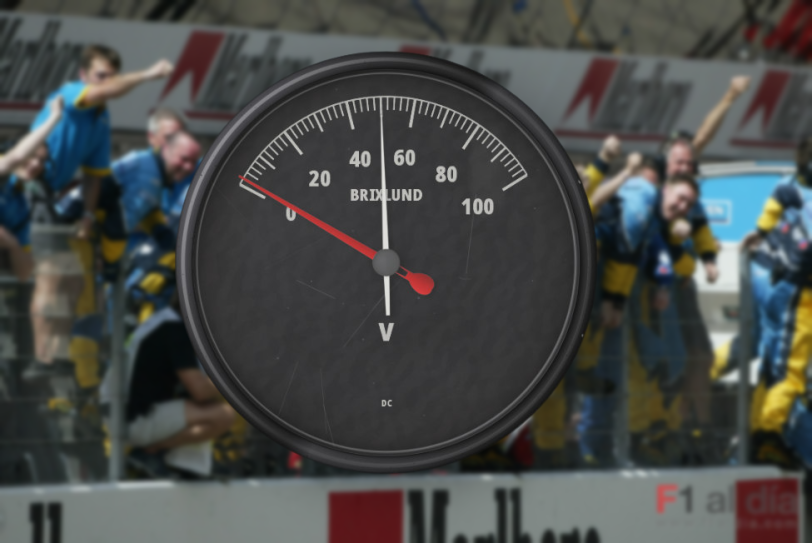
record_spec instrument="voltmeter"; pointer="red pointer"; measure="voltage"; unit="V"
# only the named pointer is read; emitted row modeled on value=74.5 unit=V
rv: value=2 unit=V
